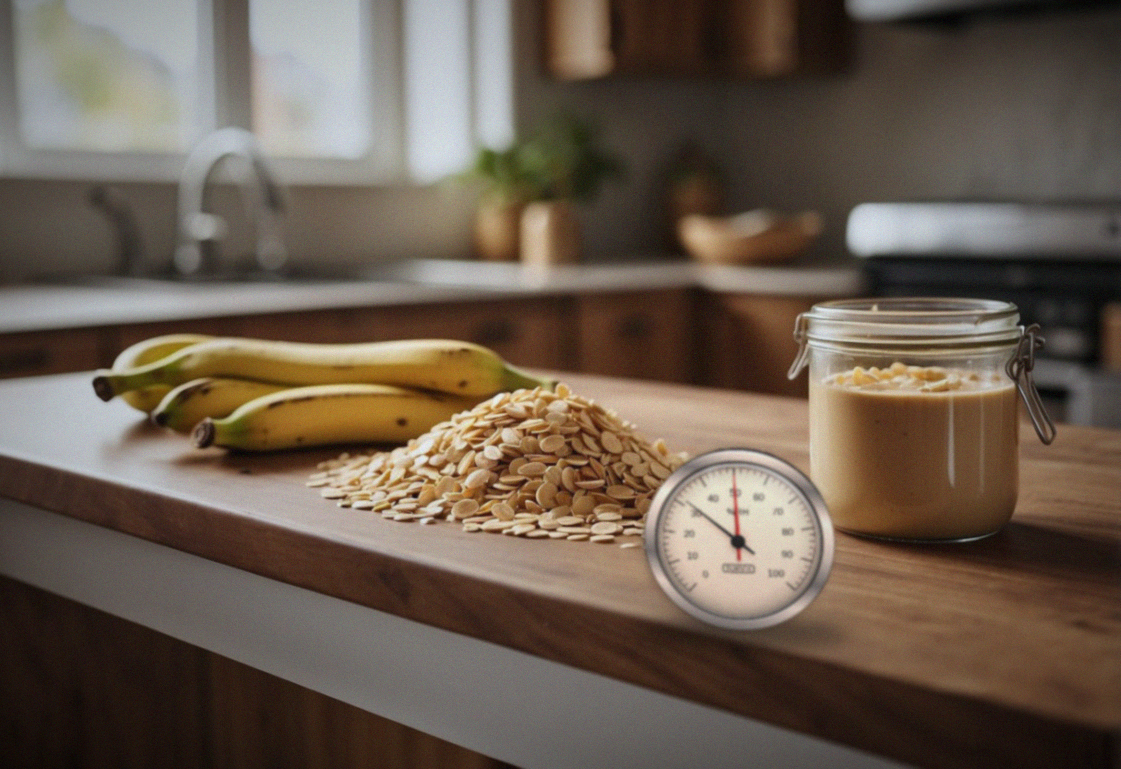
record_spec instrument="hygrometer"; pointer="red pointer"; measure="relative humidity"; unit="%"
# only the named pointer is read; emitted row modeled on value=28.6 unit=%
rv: value=50 unit=%
